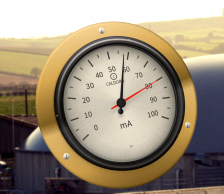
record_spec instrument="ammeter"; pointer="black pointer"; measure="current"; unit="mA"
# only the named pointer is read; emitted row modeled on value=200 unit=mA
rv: value=57.5 unit=mA
